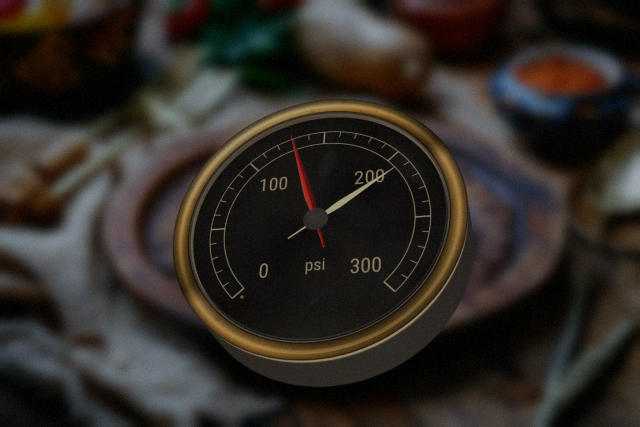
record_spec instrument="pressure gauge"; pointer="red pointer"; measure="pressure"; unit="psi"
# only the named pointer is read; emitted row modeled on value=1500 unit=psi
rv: value=130 unit=psi
